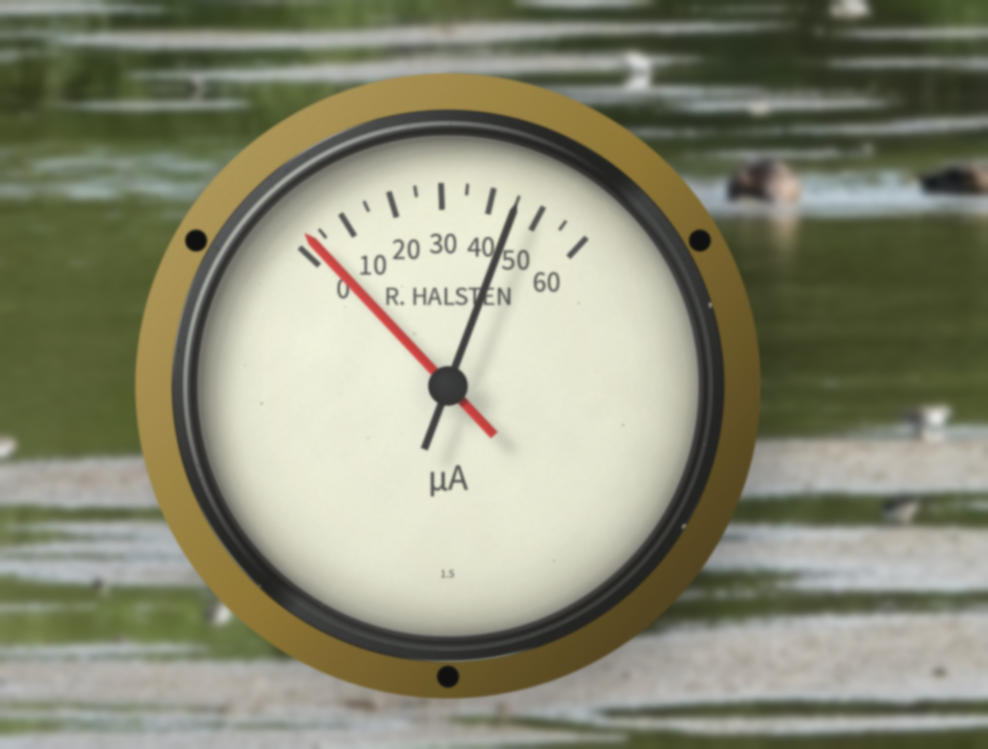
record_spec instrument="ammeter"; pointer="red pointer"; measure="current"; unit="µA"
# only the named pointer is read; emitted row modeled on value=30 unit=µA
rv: value=2.5 unit=µA
